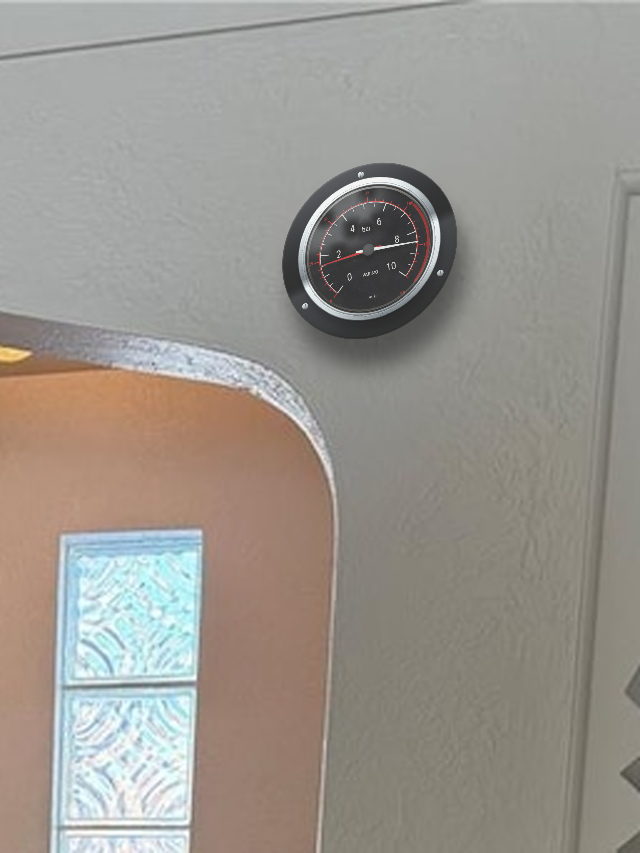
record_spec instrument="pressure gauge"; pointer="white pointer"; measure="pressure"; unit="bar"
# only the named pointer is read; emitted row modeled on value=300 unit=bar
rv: value=8.5 unit=bar
